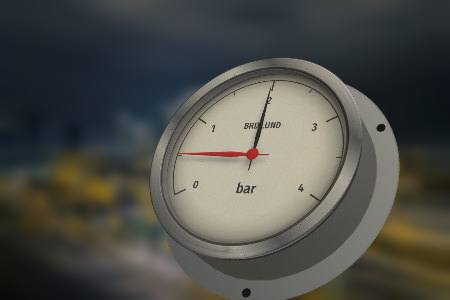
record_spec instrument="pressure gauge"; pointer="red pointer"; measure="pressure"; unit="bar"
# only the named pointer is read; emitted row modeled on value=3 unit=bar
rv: value=0.5 unit=bar
